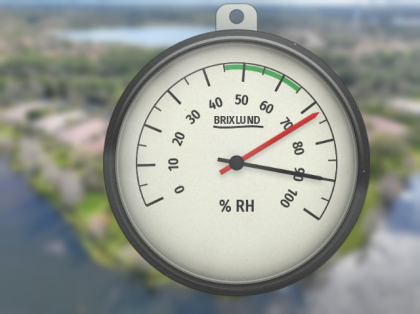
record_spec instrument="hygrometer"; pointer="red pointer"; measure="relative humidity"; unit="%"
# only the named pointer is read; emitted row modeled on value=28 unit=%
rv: value=72.5 unit=%
